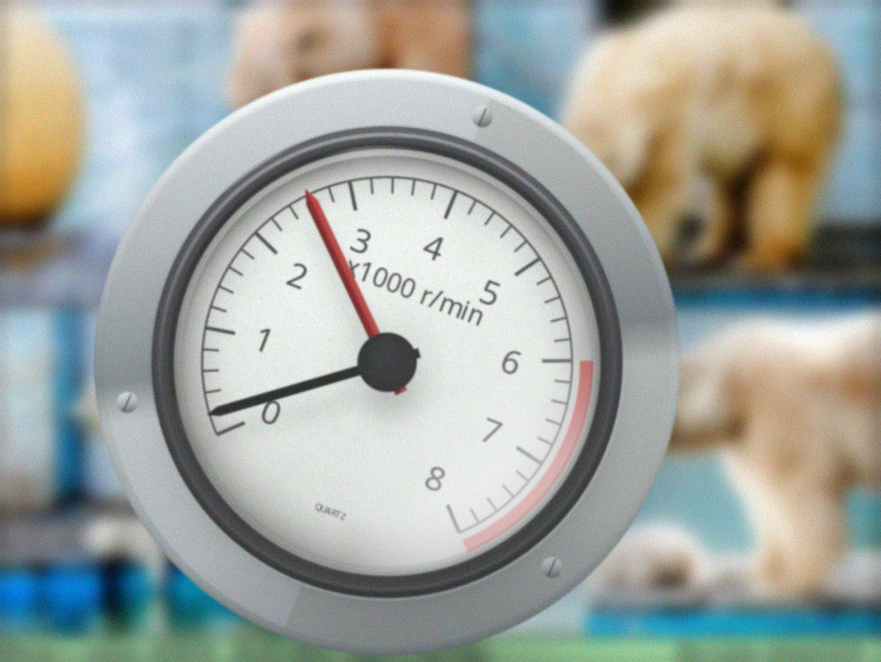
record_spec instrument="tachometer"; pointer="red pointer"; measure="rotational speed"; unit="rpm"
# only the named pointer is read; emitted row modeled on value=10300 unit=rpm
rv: value=2600 unit=rpm
